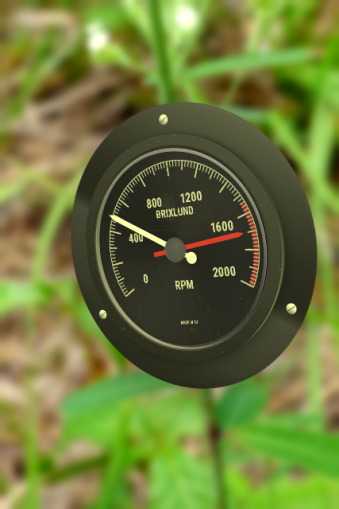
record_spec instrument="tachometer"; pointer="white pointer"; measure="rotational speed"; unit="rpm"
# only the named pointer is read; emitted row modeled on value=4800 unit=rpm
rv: value=500 unit=rpm
